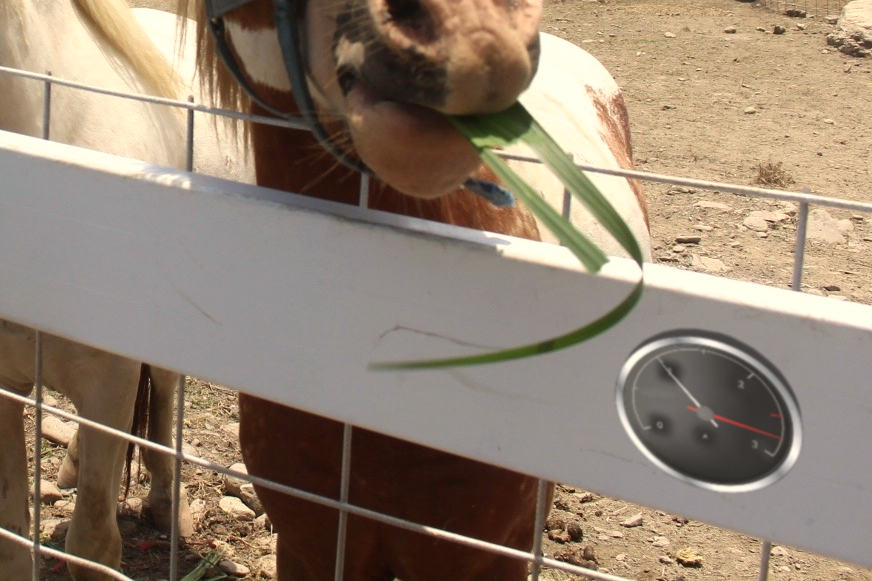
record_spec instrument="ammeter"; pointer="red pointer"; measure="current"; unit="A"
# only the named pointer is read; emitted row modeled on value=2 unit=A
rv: value=2.75 unit=A
